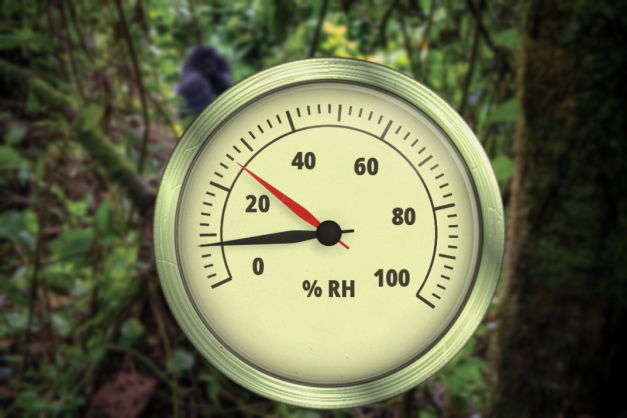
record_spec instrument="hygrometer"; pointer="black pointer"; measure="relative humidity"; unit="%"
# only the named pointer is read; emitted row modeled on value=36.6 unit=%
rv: value=8 unit=%
